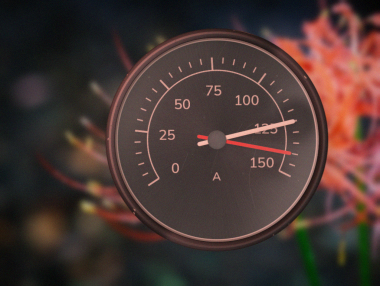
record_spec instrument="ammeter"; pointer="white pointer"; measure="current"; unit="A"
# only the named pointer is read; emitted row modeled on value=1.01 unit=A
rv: value=125 unit=A
